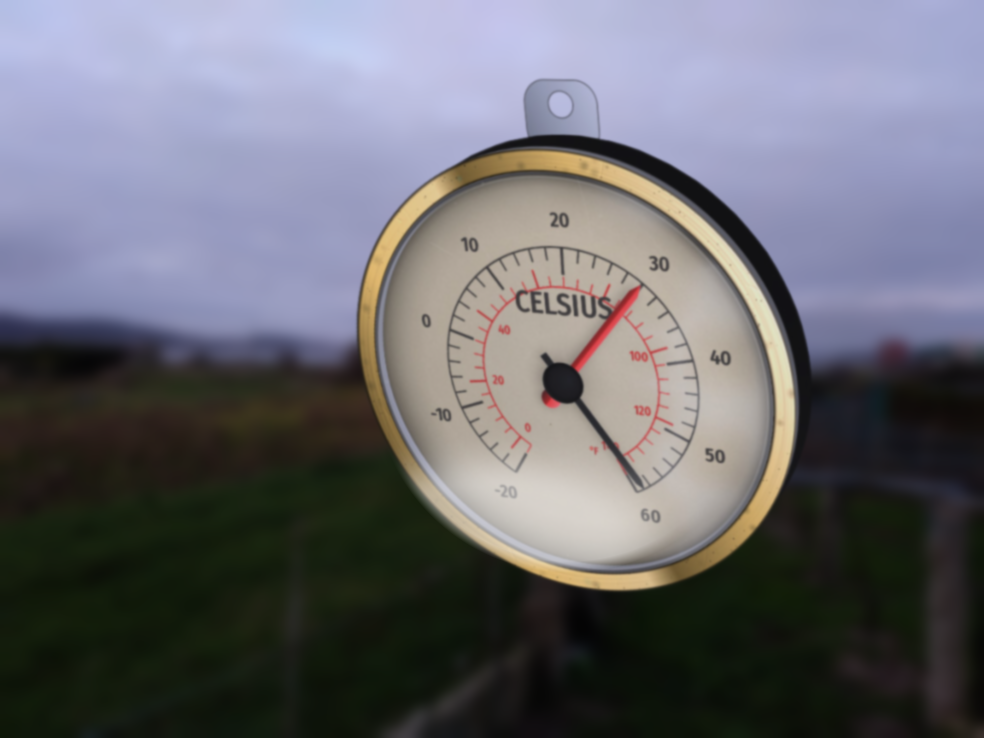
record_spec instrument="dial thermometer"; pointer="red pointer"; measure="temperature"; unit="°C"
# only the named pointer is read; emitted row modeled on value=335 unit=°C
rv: value=30 unit=°C
